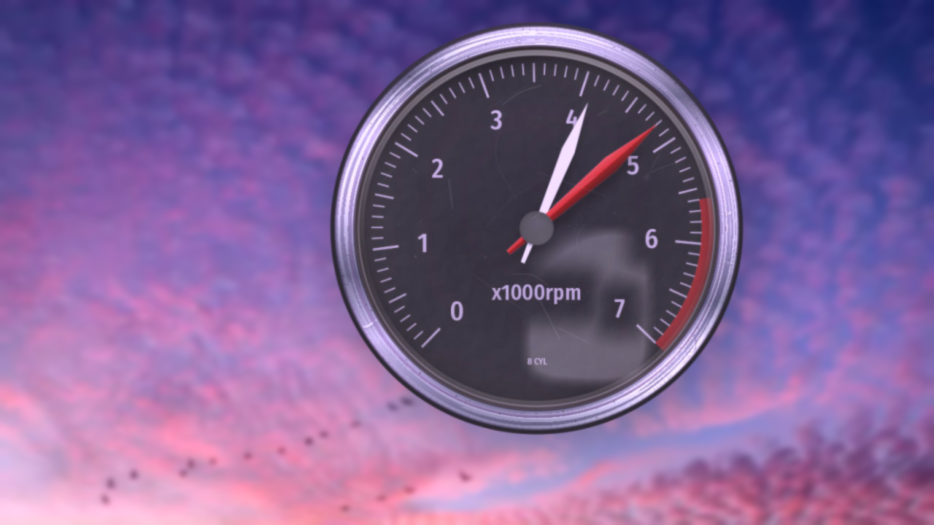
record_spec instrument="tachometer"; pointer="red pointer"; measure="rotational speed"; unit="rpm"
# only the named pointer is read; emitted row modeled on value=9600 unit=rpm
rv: value=4800 unit=rpm
